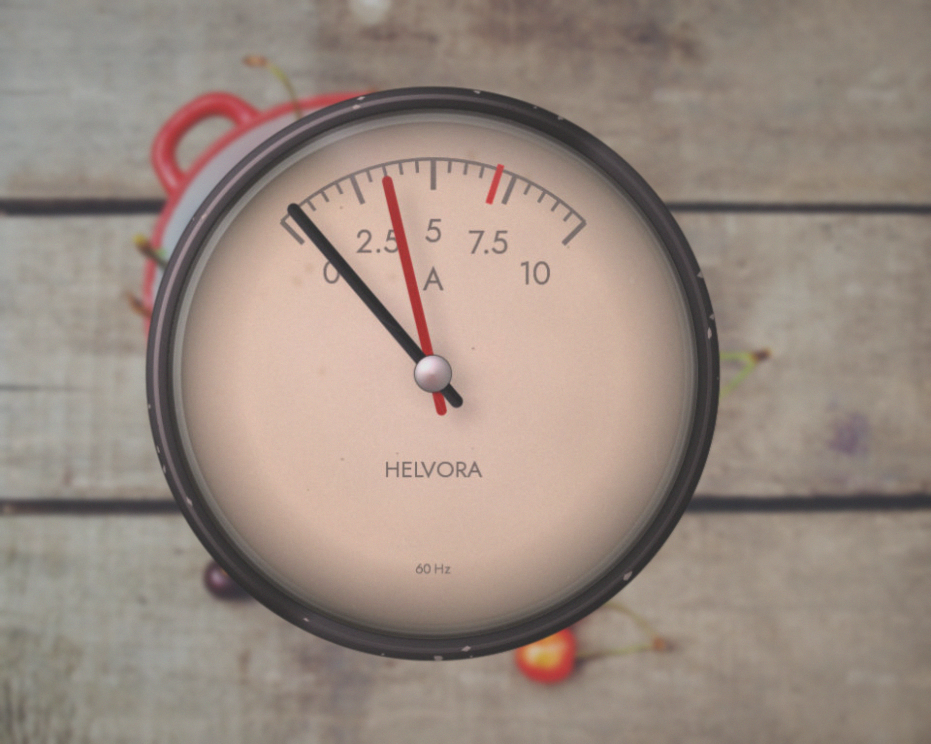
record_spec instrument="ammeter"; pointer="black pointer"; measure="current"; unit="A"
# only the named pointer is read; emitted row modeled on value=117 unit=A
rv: value=0.5 unit=A
